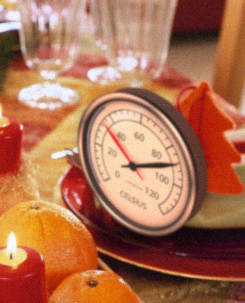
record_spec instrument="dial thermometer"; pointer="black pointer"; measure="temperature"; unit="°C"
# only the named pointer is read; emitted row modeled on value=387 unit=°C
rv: value=88 unit=°C
